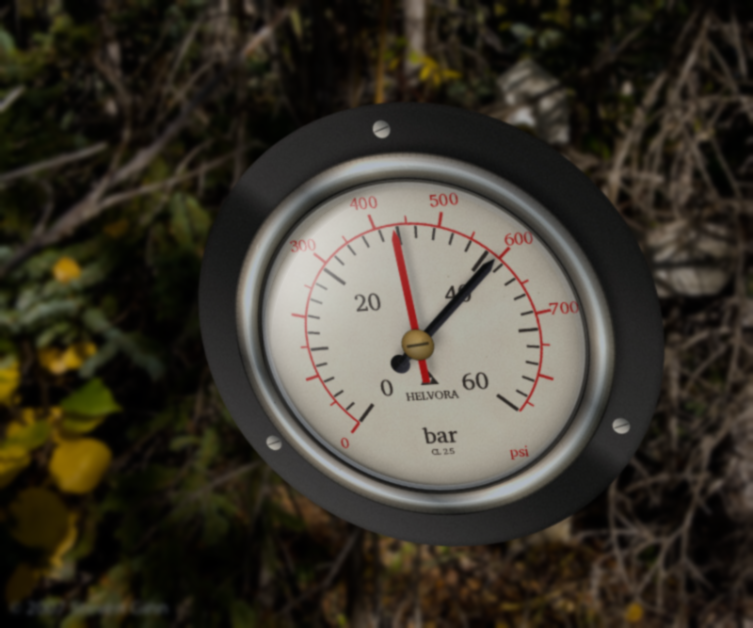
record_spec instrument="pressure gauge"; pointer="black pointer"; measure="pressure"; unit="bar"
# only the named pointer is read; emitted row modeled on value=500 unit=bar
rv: value=41 unit=bar
